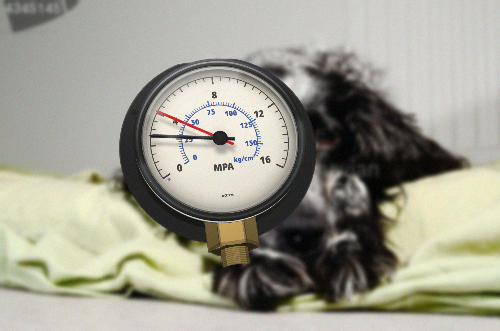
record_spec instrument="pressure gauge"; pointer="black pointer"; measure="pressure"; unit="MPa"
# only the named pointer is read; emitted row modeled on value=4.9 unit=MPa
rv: value=2.5 unit=MPa
